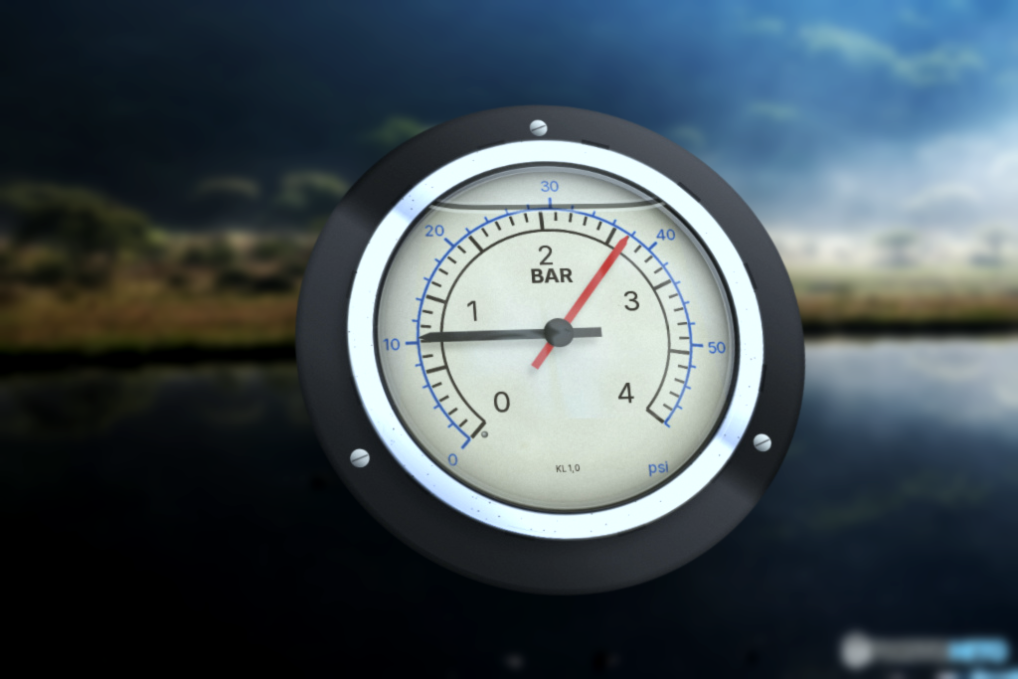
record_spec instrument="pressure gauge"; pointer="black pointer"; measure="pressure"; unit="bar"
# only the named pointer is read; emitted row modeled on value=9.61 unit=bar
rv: value=0.7 unit=bar
